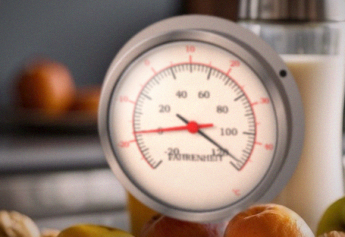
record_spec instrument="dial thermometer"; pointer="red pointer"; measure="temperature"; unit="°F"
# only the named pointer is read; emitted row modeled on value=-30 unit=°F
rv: value=0 unit=°F
